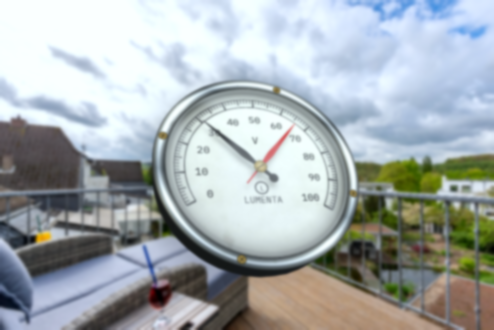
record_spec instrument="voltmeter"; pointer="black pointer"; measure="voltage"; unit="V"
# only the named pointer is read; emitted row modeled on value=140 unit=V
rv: value=30 unit=V
